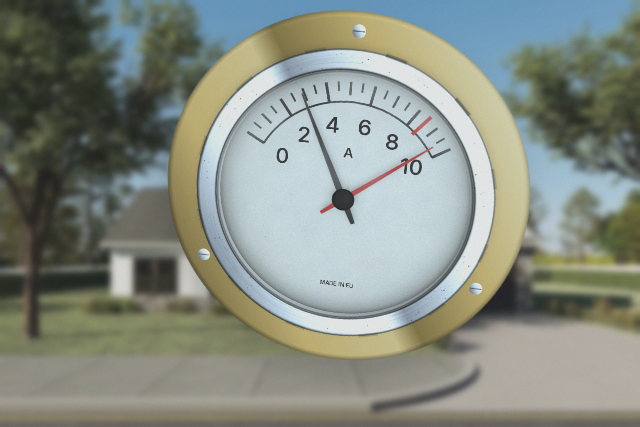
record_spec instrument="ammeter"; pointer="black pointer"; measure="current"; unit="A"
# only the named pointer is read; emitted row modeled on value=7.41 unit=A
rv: value=3 unit=A
